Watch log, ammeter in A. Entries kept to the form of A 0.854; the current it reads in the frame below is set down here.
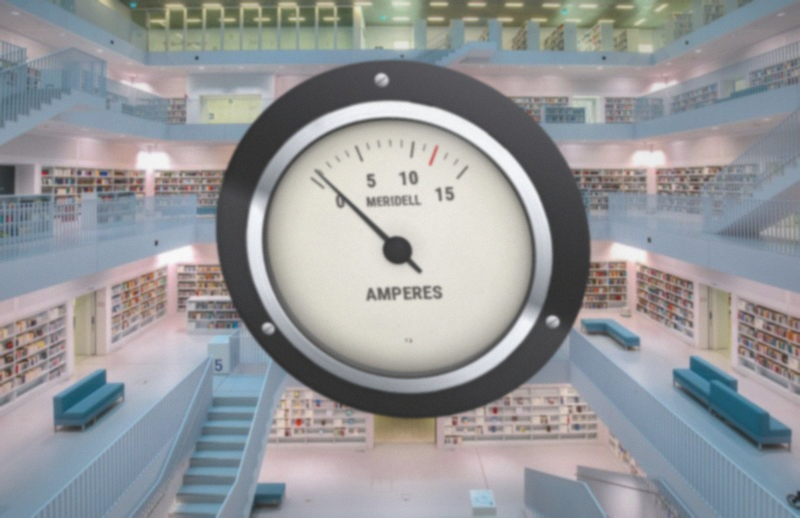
A 1
